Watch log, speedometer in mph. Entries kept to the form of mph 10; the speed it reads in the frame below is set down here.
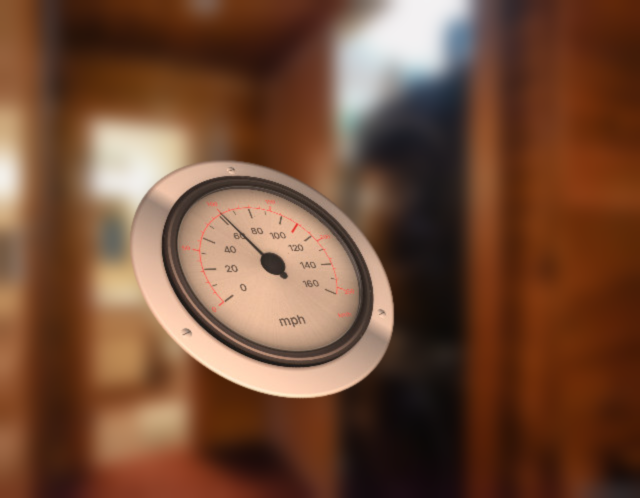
mph 60
